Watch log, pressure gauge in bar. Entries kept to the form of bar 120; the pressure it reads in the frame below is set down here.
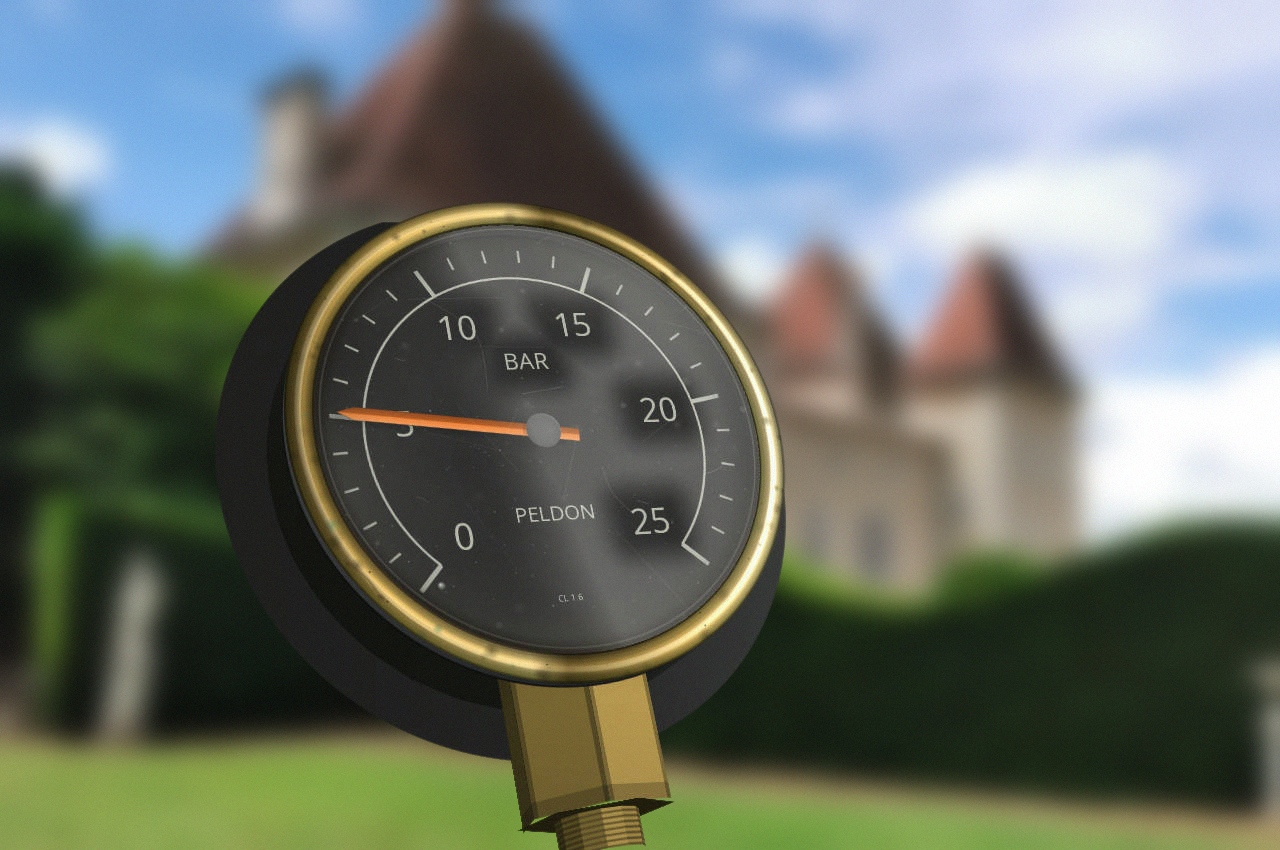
bar 5
